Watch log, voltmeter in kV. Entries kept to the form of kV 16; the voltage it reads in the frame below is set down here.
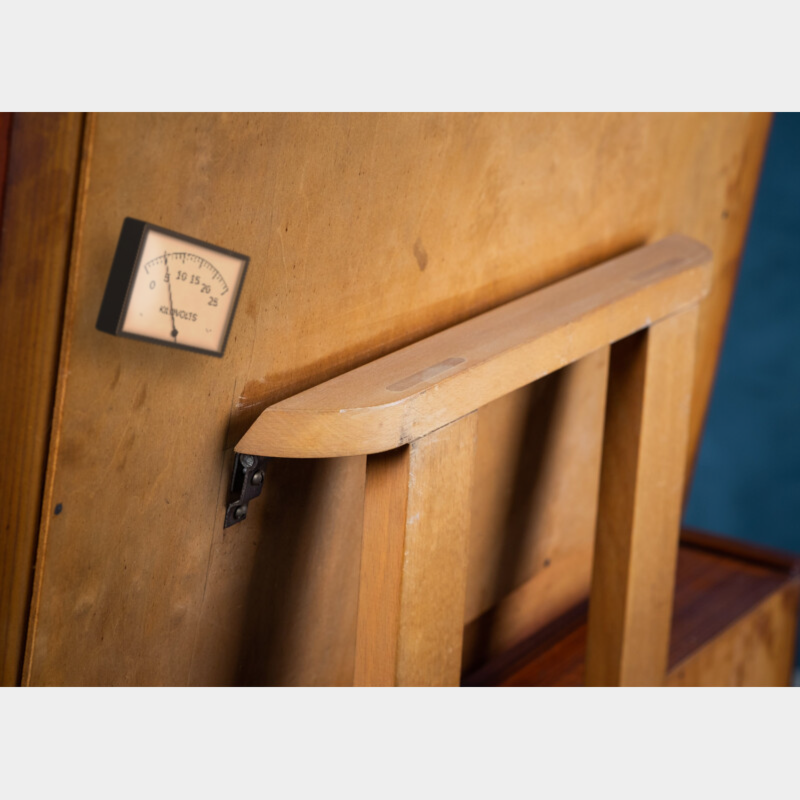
kV 5
